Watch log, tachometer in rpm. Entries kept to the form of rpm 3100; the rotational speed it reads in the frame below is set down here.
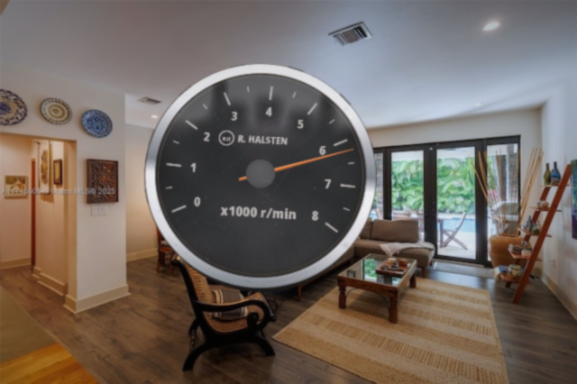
rpm 6250
